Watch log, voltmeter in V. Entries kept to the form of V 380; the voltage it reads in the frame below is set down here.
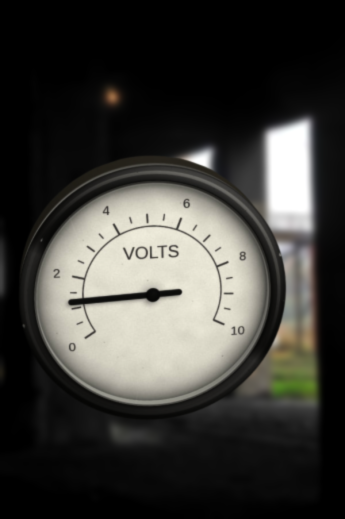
V 1.25
